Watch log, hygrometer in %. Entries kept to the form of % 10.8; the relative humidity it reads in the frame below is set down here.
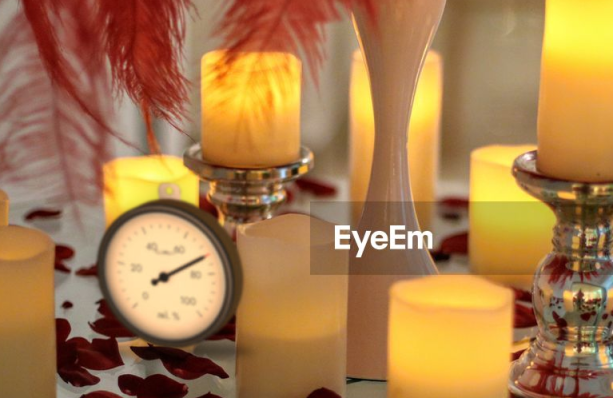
% 72
